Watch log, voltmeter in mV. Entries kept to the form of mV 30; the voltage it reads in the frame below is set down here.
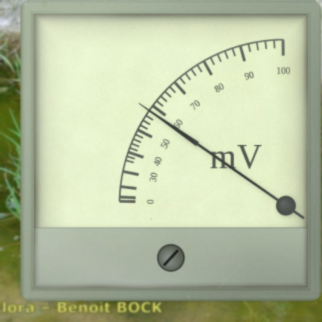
mV 58
